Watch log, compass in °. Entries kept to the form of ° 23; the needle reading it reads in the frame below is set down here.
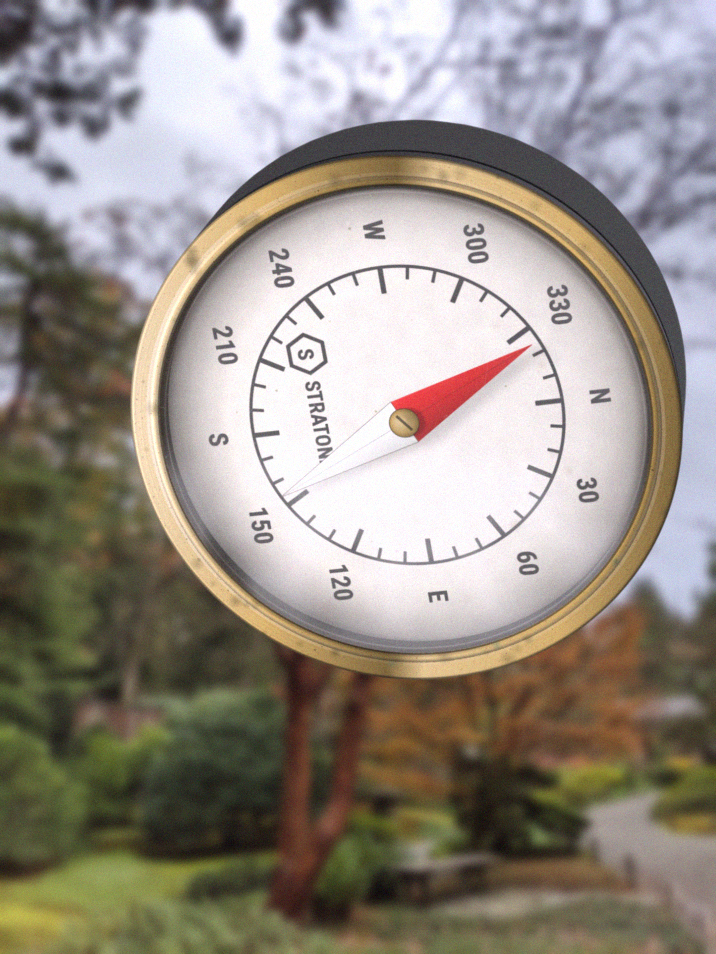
° 335
